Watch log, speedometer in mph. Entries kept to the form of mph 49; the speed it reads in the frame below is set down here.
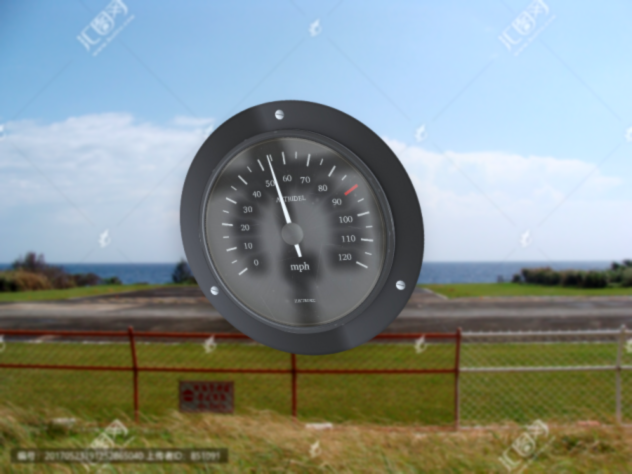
mph 55
